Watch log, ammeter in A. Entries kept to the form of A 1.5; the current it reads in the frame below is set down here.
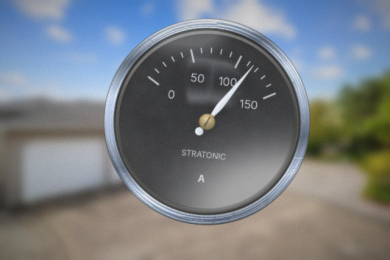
A 115
